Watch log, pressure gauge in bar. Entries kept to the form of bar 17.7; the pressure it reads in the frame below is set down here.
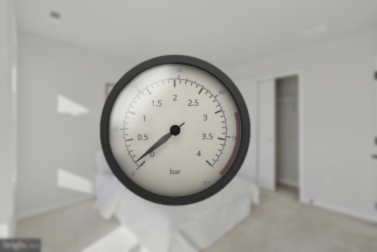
bar 0.1
